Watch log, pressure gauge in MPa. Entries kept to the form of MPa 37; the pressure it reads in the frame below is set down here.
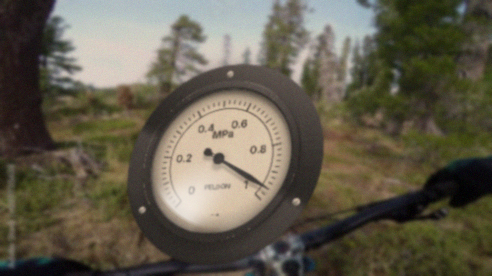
MPa 0.96
